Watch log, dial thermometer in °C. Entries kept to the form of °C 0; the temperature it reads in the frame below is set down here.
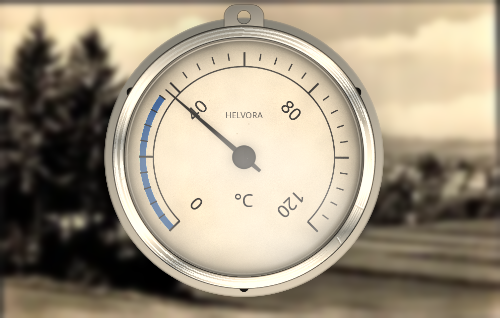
°C 38
